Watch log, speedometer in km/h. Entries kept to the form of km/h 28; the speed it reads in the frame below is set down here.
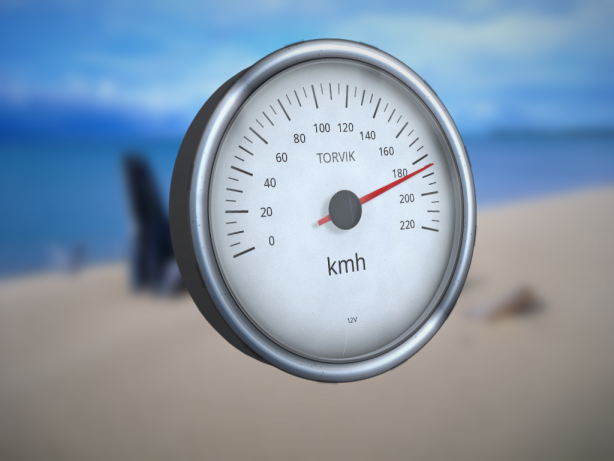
km/h 185
